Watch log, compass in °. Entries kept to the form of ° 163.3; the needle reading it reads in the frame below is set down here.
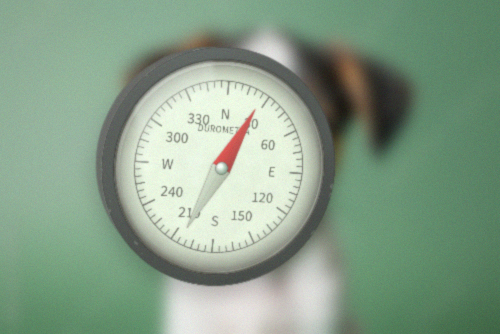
° 25
